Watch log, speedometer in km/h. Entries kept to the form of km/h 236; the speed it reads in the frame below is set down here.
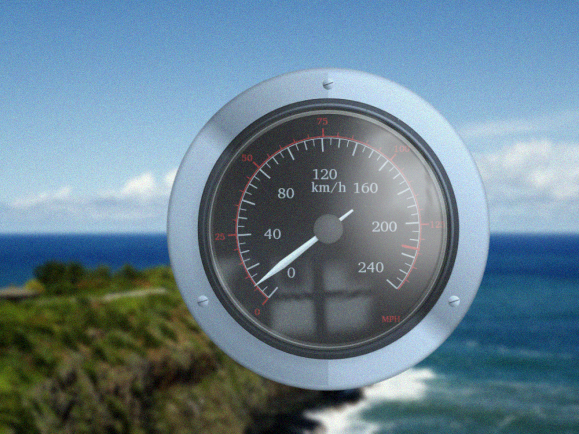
km/h 10
